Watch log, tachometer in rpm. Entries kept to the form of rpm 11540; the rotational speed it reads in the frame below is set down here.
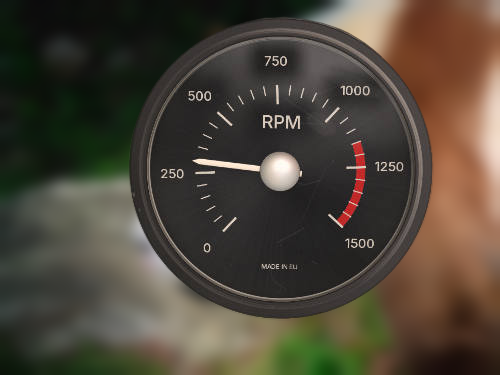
rpm 300
